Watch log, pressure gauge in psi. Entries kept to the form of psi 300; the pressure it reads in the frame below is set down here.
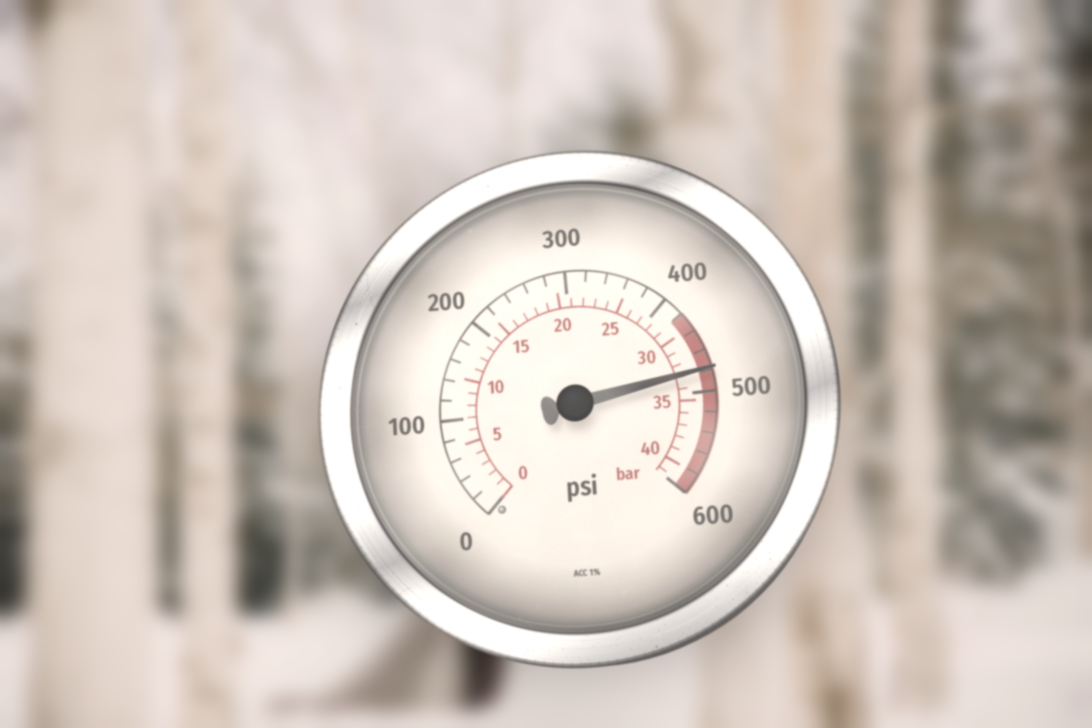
psi 480
